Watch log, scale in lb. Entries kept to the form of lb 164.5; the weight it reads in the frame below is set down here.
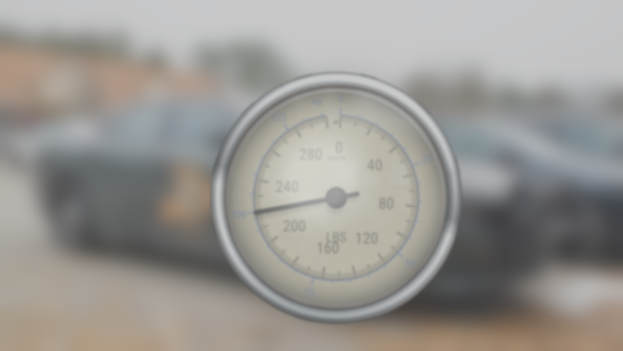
lb 220
